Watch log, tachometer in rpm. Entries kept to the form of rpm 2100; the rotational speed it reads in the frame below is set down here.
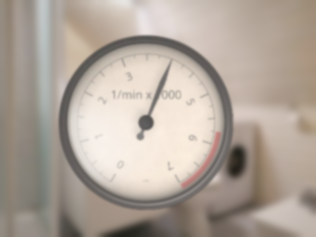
rpm 4000
